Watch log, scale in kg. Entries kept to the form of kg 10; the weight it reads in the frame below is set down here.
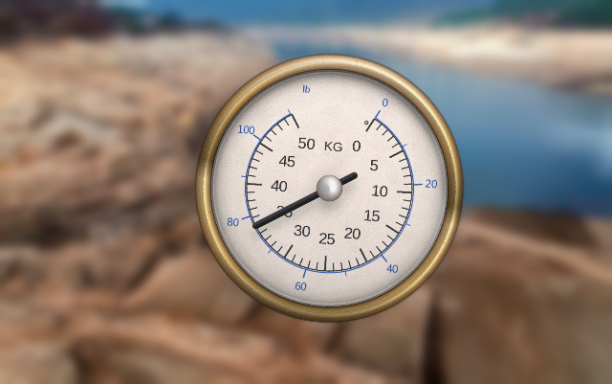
kg 35
